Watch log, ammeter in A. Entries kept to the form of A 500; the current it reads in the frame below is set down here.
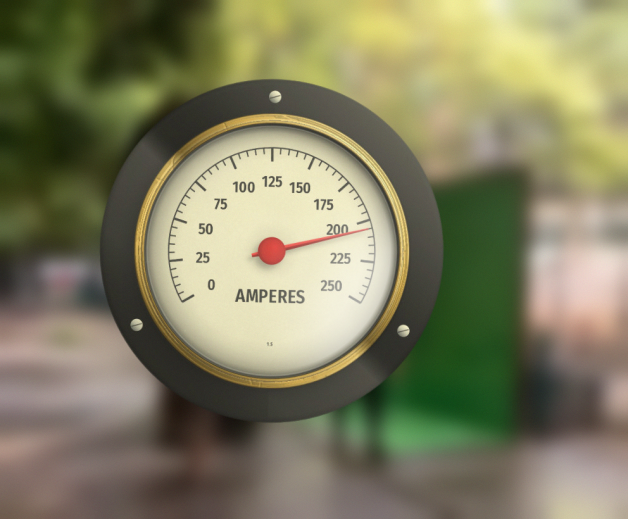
A 205
